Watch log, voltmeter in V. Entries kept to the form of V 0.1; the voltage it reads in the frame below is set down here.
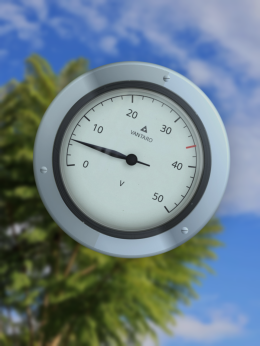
V 5
